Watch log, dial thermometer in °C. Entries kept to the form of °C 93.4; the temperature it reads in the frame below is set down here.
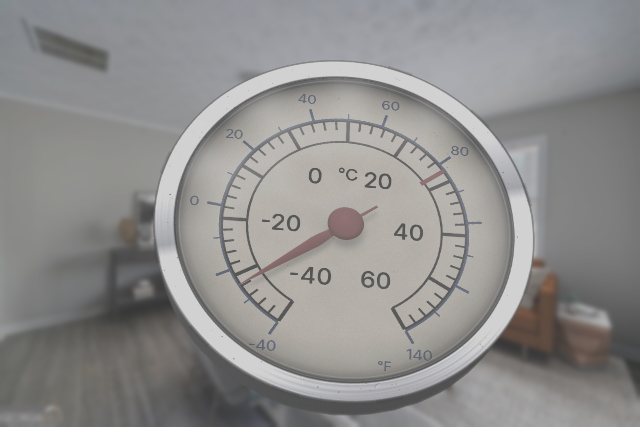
°C -32
